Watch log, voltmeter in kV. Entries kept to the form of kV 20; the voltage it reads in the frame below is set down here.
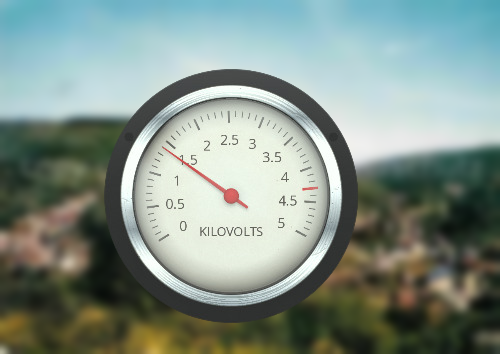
kV 1.4
